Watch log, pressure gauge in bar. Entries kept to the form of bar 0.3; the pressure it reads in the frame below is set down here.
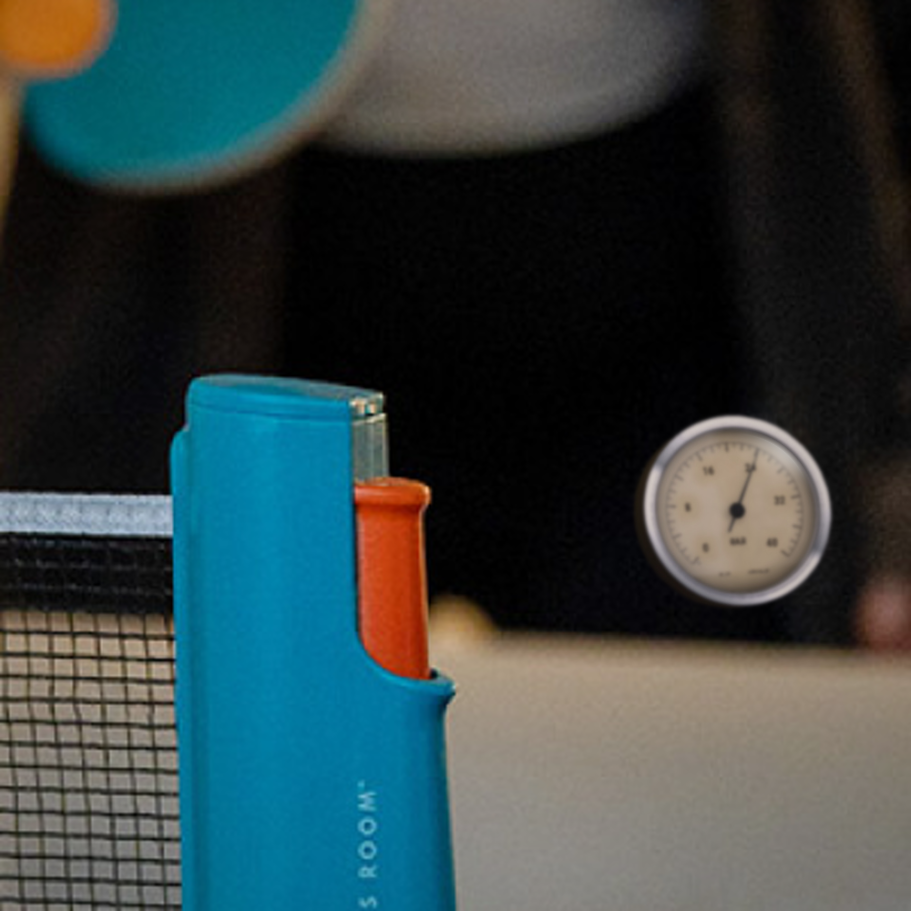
bar 24
